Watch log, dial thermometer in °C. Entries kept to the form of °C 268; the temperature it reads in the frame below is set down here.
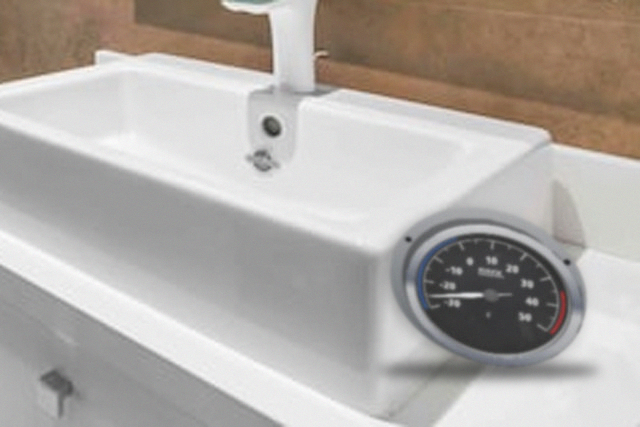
°C -25
